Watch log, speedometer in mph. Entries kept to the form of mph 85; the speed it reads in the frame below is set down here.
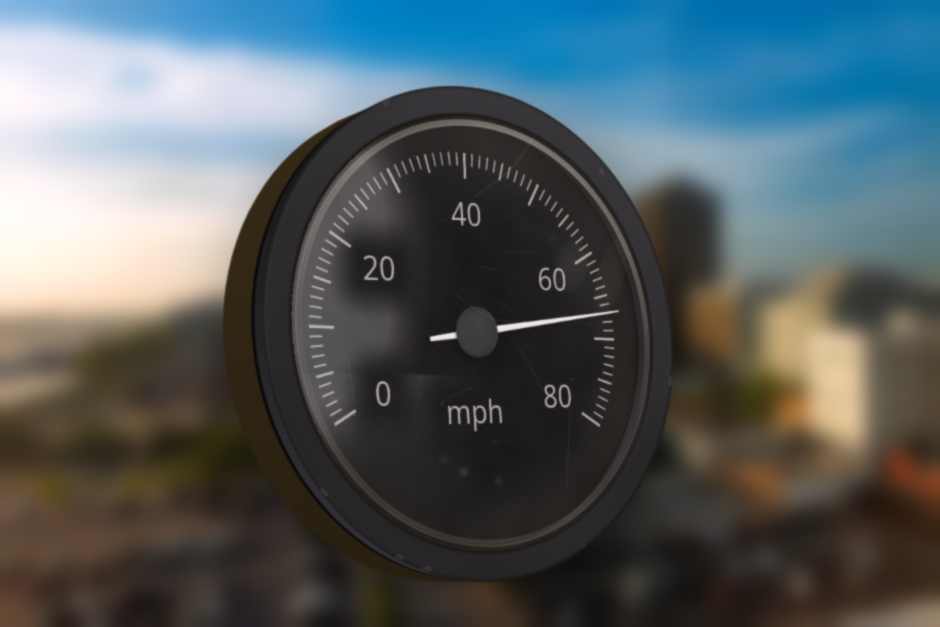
mph 67
